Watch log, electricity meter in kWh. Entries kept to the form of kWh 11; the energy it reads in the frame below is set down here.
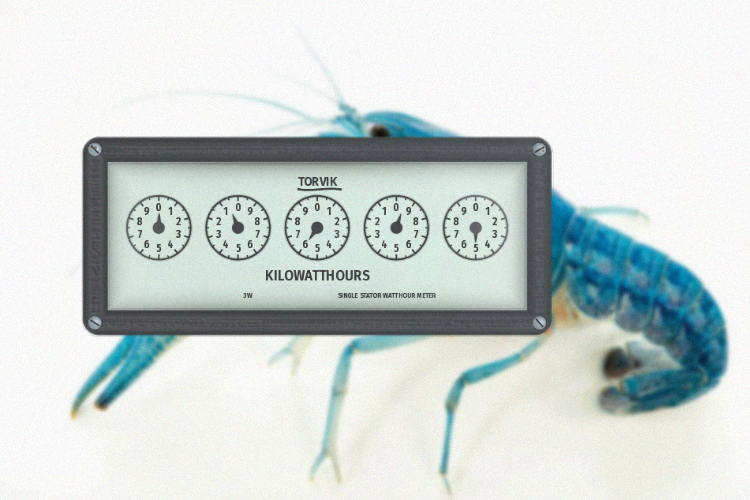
kWh 595
